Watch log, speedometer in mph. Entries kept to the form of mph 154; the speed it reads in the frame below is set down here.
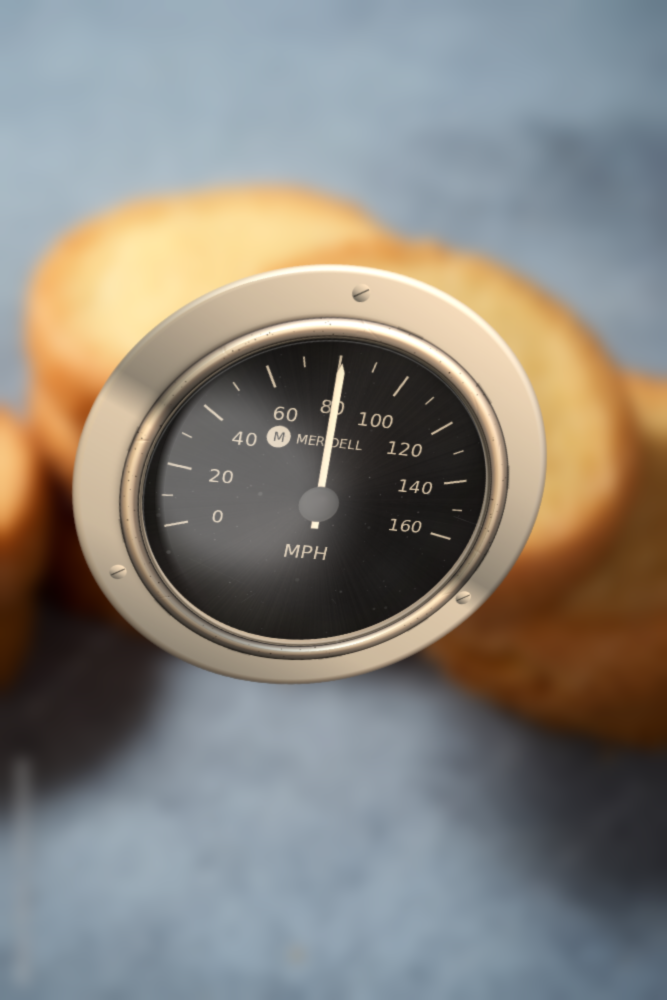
mph 80
